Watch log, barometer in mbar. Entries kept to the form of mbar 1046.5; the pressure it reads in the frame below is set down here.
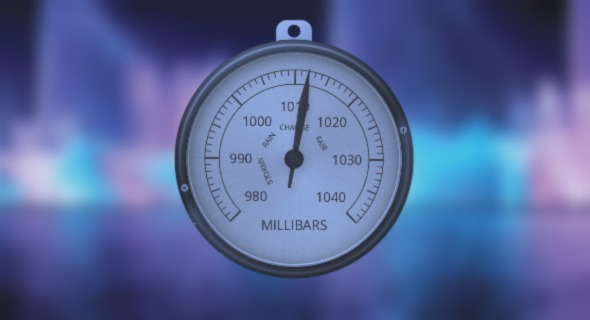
mbar 1012
